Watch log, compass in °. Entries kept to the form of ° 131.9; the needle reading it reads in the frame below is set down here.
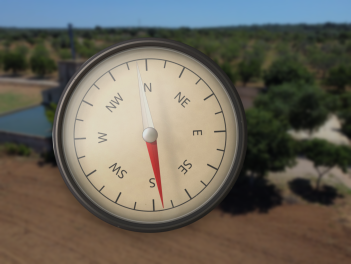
° 172.5
